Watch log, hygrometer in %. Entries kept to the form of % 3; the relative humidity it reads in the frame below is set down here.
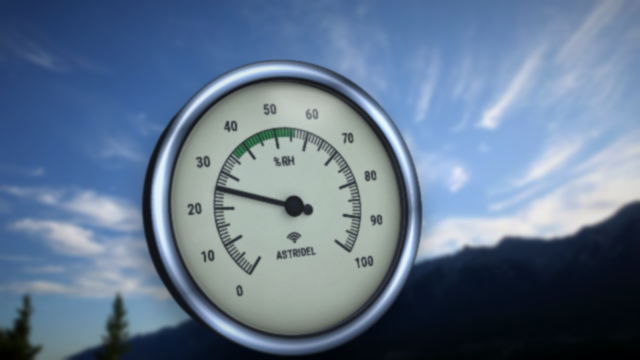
% 25
